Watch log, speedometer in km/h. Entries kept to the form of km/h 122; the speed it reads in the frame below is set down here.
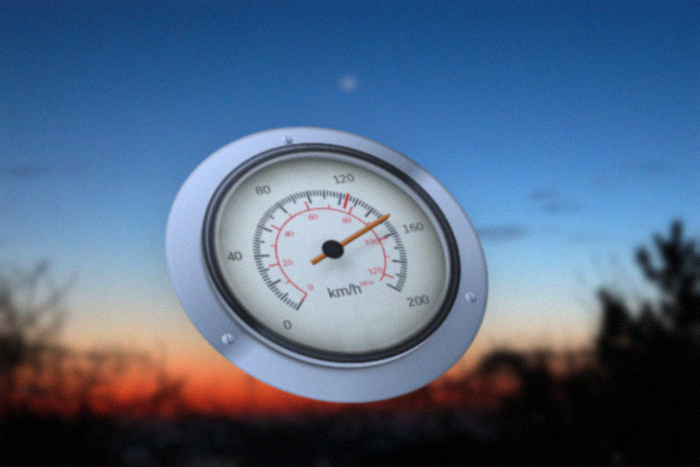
km/h 150
